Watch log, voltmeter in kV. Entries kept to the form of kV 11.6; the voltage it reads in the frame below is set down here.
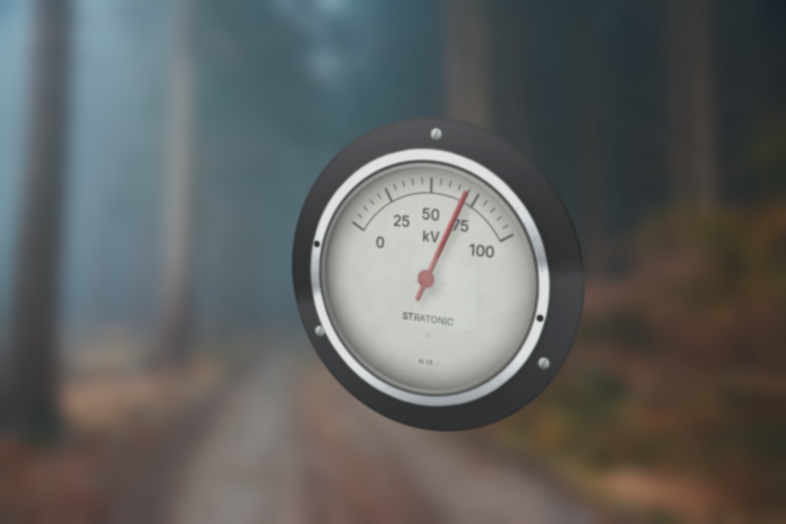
kV 70
